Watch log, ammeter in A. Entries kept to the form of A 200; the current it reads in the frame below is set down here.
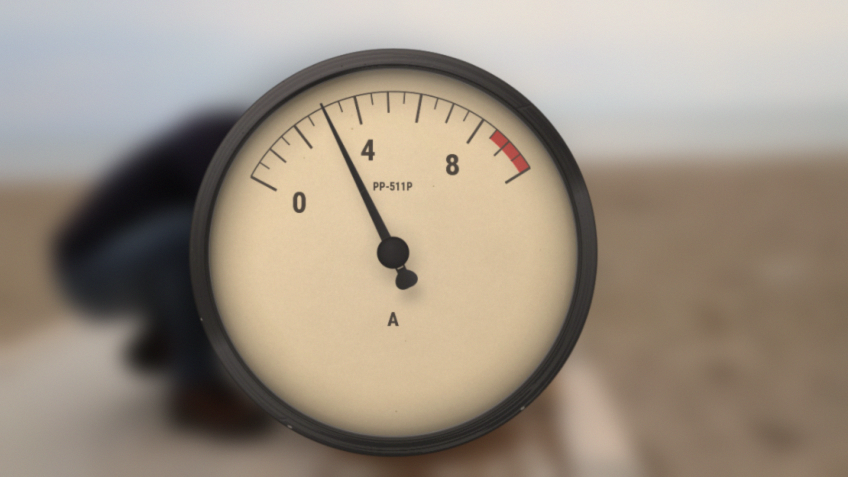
A 3
